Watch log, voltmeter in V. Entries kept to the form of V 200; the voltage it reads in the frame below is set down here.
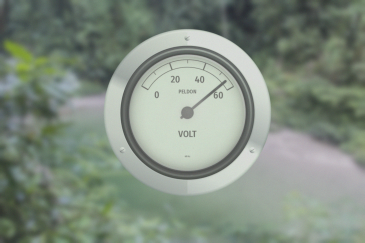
V 55
